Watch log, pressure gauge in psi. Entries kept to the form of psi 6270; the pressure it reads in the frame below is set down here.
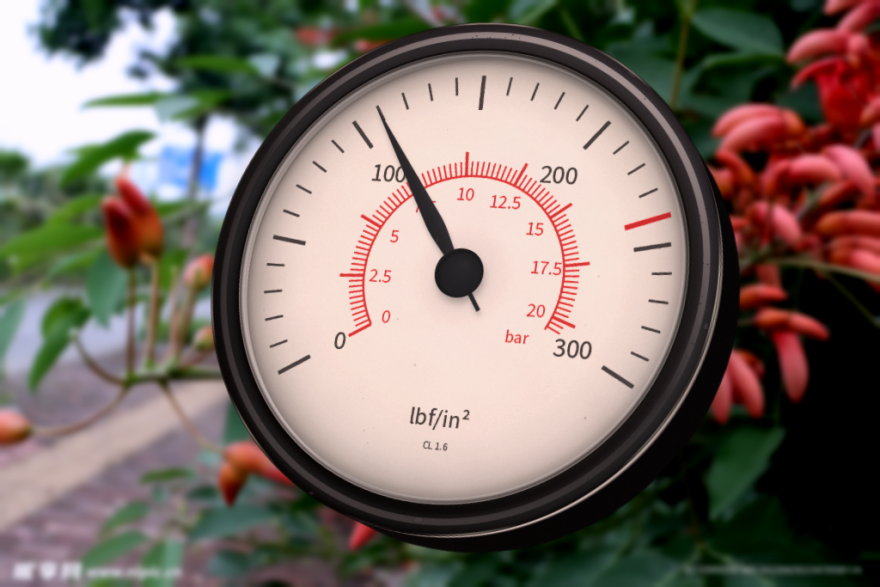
psi 110
